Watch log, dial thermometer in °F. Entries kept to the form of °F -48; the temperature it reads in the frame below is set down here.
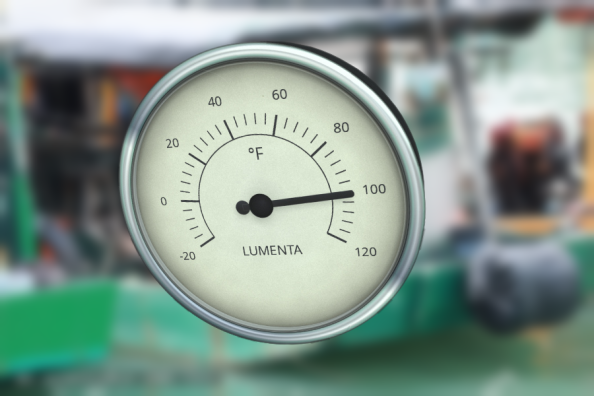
°F 100
